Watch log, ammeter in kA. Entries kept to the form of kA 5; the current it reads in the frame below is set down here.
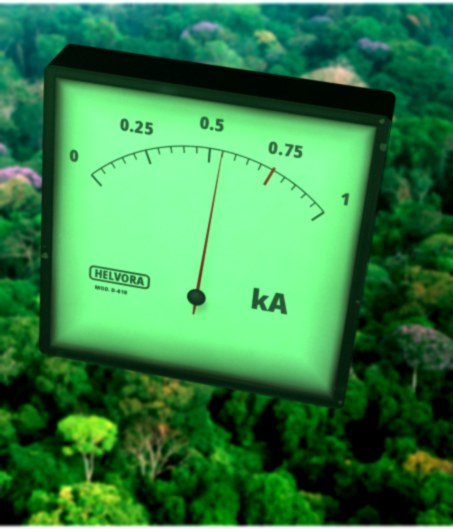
kA 0.55
